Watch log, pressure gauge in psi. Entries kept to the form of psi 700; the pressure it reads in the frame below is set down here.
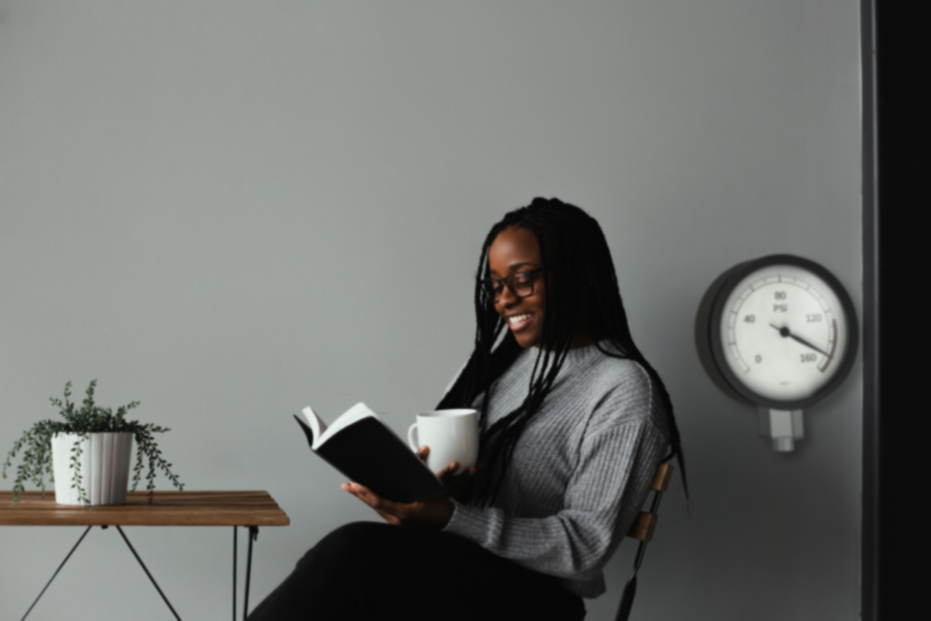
psi 150
